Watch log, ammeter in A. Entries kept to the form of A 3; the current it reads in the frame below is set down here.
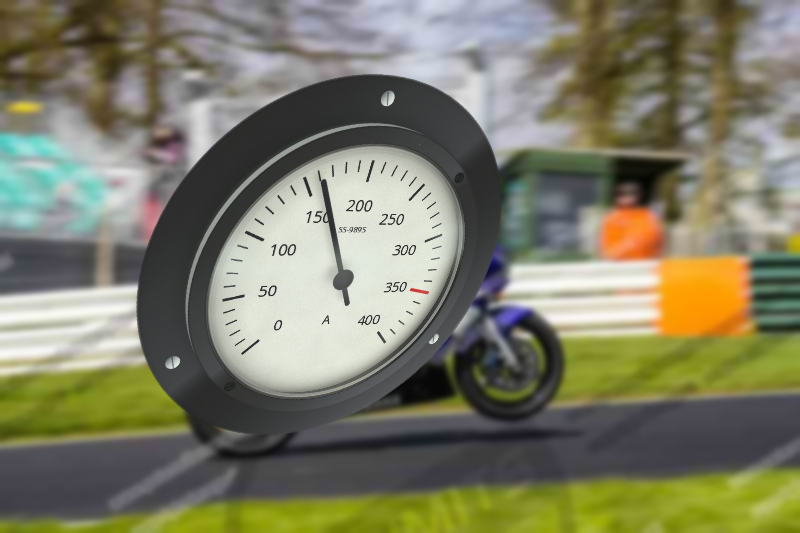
A 160
